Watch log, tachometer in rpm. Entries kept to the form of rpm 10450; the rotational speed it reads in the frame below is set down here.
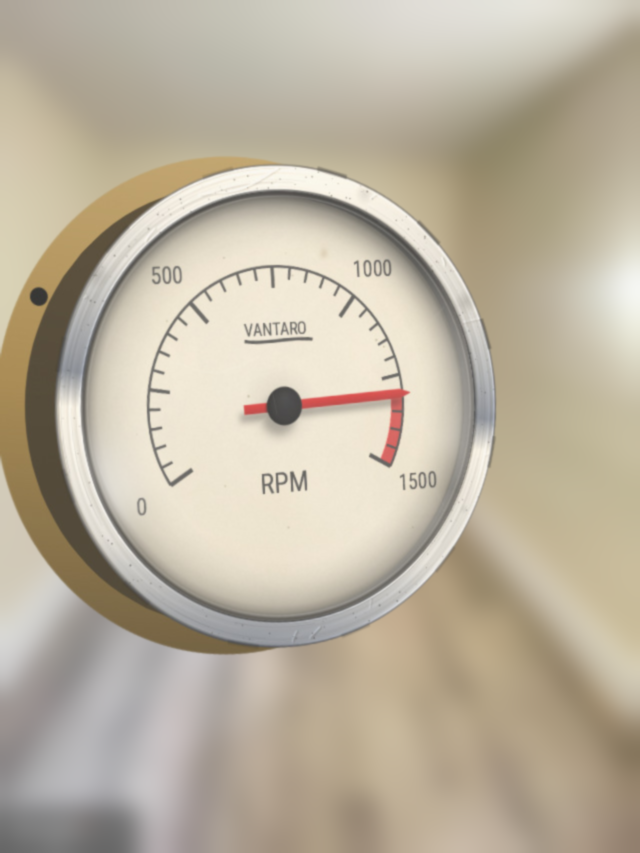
rpm 1300
